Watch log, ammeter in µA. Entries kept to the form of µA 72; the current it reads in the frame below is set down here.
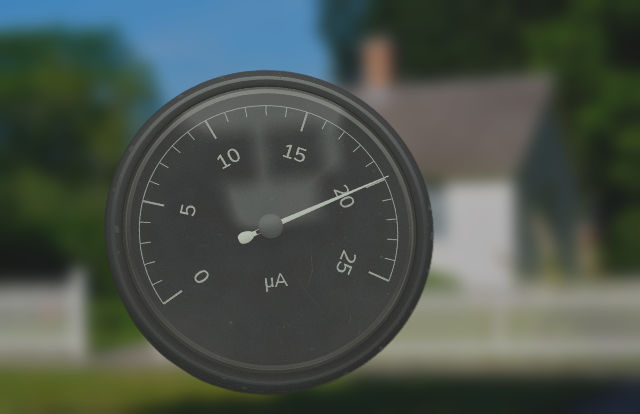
µA 20
